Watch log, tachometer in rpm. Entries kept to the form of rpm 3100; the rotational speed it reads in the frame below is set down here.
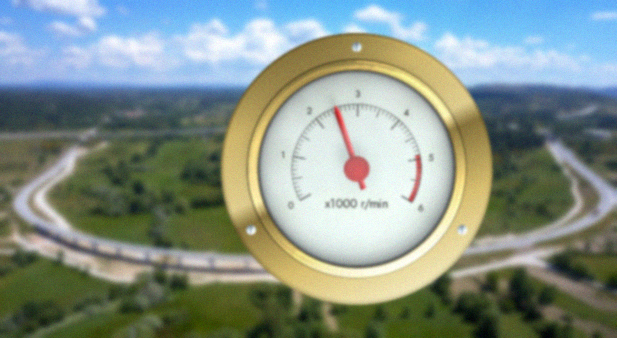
rpm 2500
